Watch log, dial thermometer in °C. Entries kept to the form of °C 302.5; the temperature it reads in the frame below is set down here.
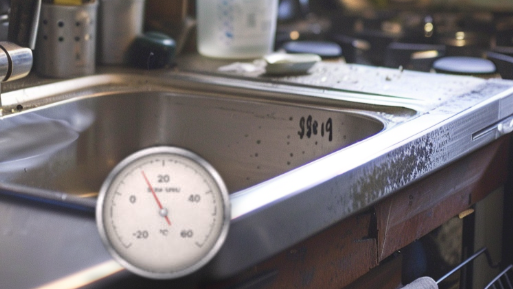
°C 12
